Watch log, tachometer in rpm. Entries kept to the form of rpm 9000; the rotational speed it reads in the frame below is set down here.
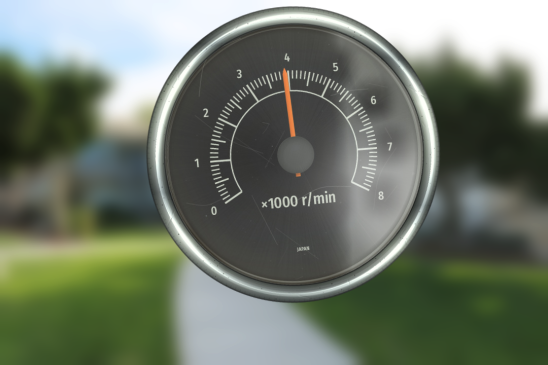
rpm 3900
